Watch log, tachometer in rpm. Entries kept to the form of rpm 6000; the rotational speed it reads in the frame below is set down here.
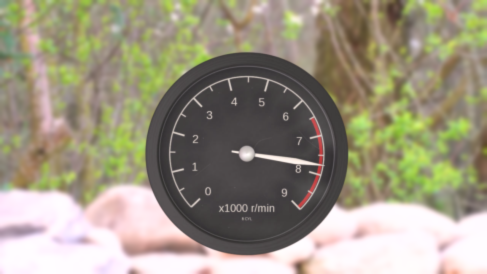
rpm 7750
